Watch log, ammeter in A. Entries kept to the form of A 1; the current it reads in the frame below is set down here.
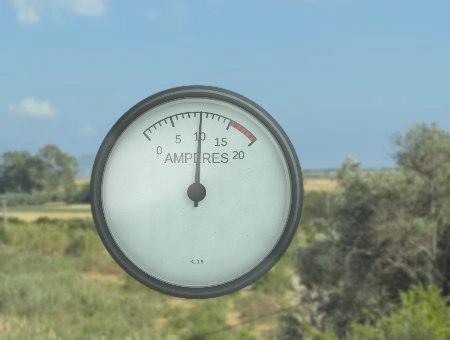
A 10
